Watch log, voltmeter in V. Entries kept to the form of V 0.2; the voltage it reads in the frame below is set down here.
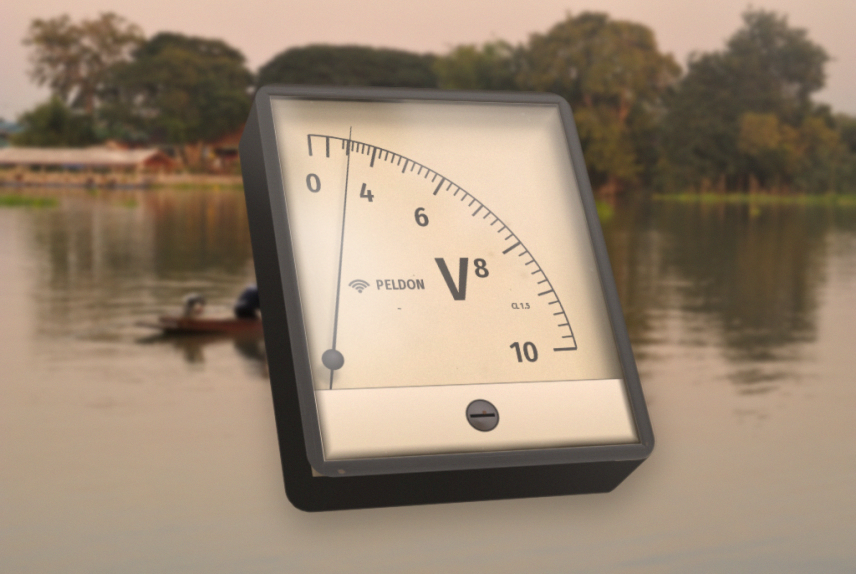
V 3
